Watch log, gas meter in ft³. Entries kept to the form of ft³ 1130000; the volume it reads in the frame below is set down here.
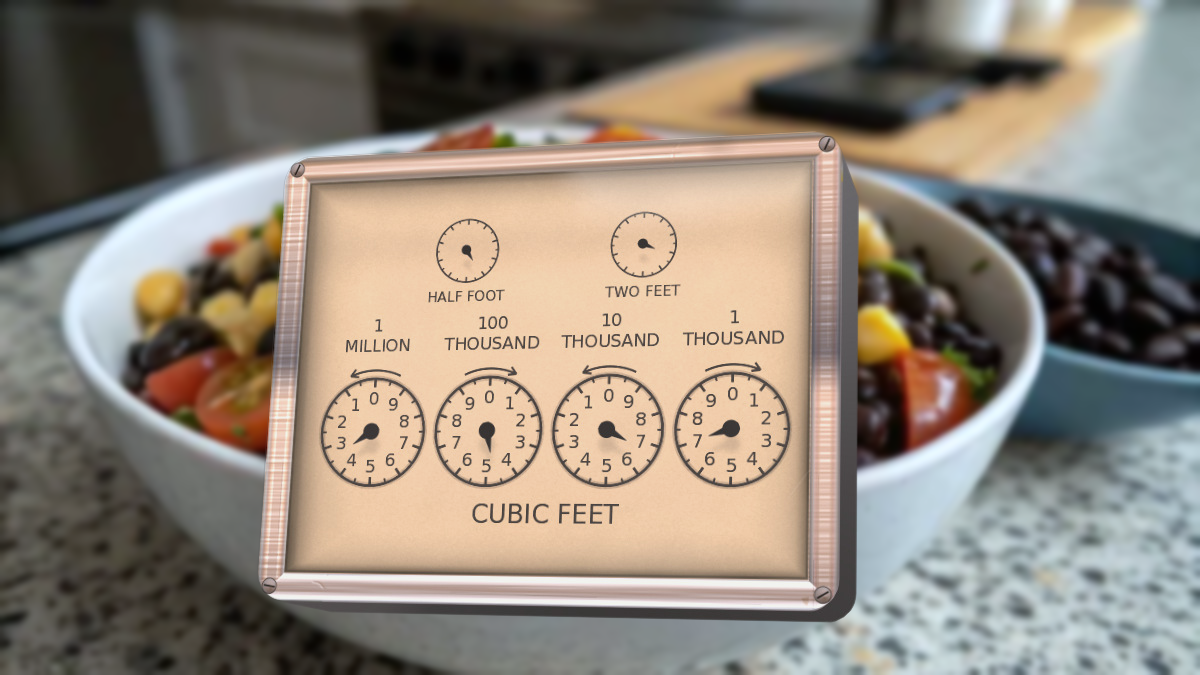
ft³ 346700
